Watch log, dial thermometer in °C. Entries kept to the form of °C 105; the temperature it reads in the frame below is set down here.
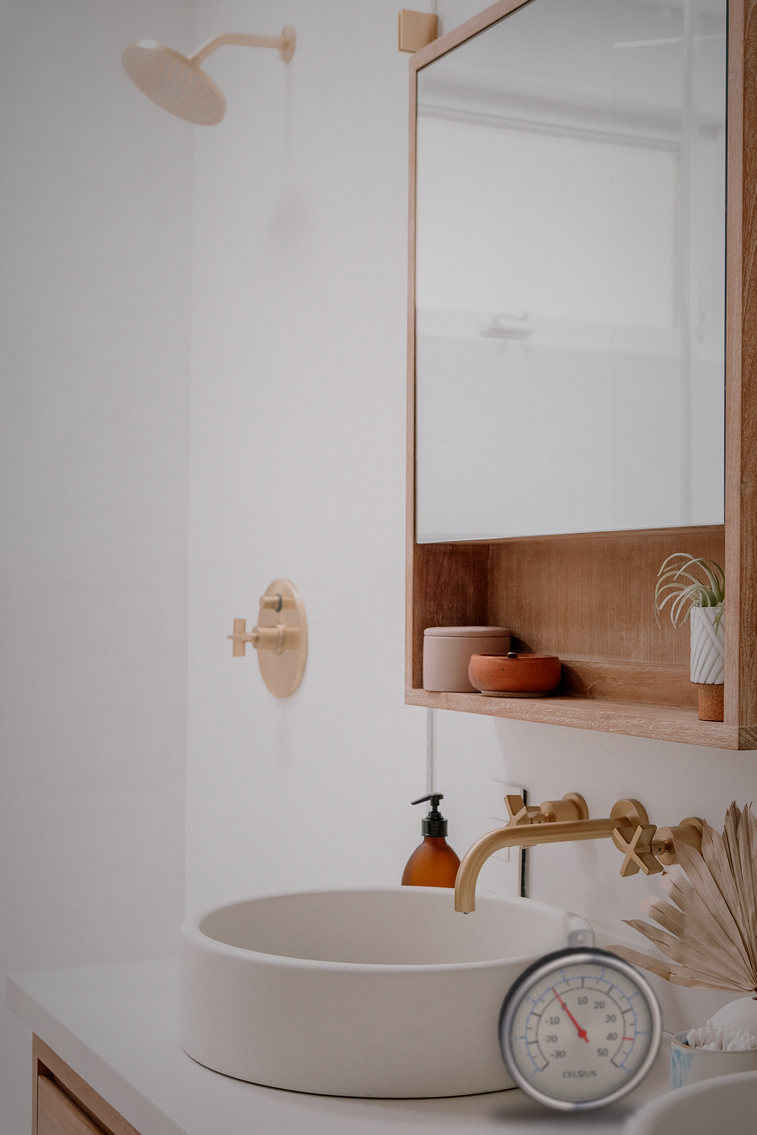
°C 0
